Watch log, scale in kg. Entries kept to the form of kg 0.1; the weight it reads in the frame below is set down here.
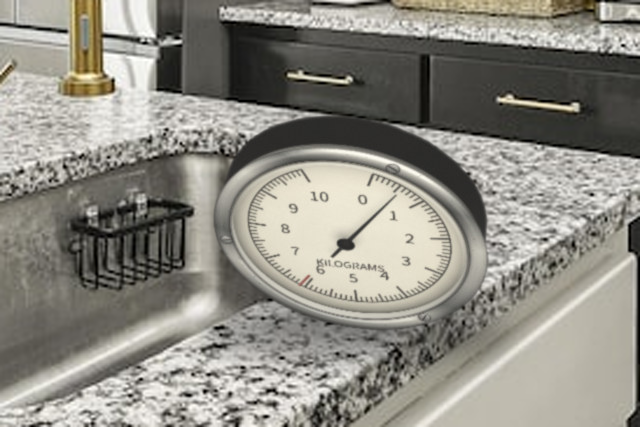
kg 0.5
